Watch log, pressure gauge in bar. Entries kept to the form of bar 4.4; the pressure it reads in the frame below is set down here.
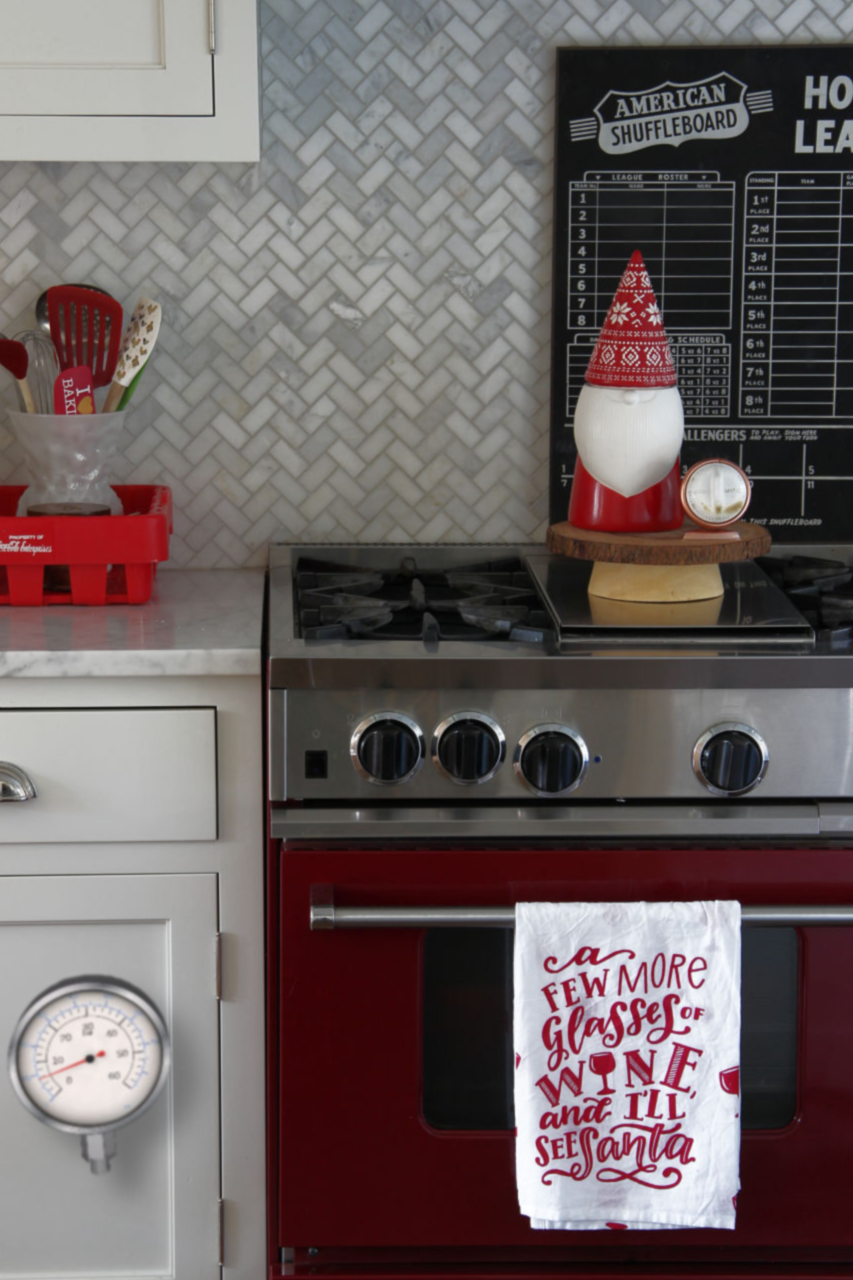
bar 6
